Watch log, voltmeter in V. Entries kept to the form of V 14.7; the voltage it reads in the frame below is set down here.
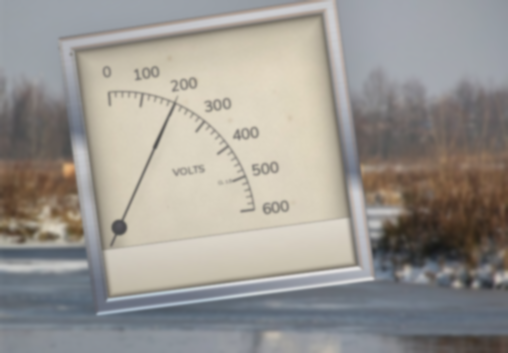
V 200
